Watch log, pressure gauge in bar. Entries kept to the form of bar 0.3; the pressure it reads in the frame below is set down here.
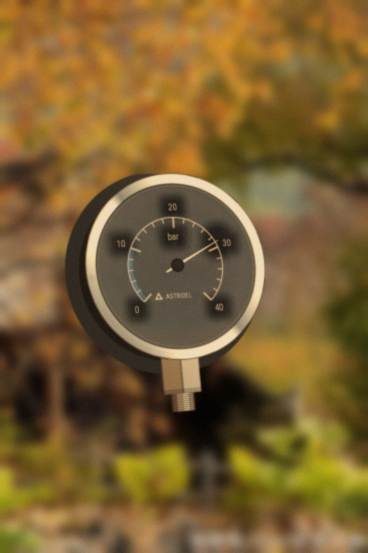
bar 29
